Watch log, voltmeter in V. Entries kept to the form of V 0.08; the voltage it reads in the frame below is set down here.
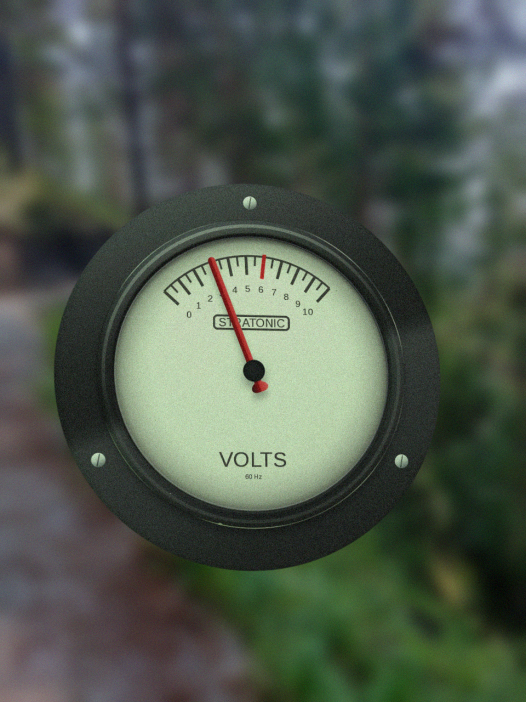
V 3
